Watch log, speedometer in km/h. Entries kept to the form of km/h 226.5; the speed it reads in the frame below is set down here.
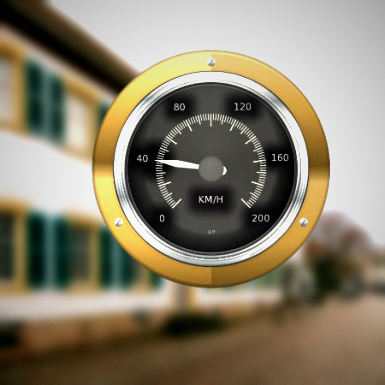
km/h 40
